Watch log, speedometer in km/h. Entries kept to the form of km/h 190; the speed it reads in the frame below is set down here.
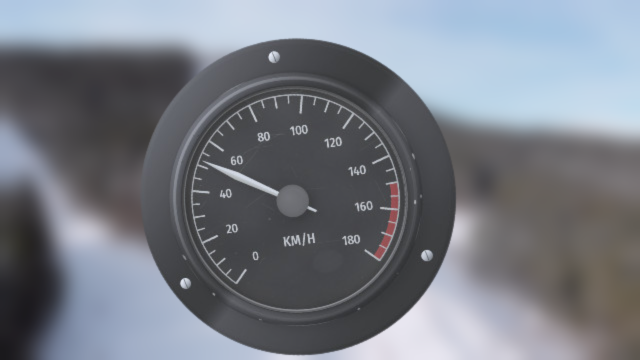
km/h 52.5
